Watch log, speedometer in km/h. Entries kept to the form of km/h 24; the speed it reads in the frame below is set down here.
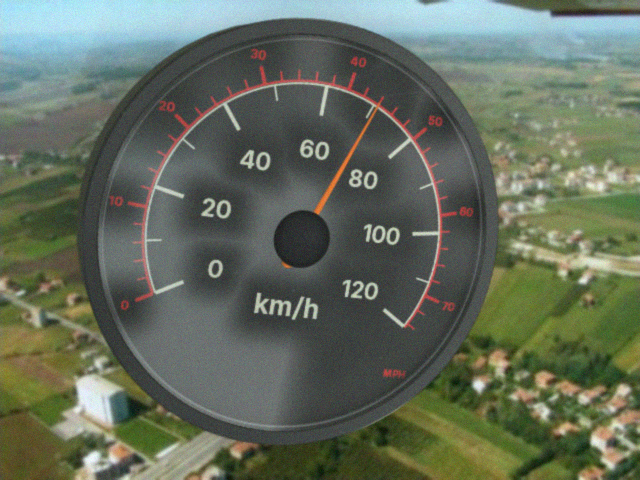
km/h 70
